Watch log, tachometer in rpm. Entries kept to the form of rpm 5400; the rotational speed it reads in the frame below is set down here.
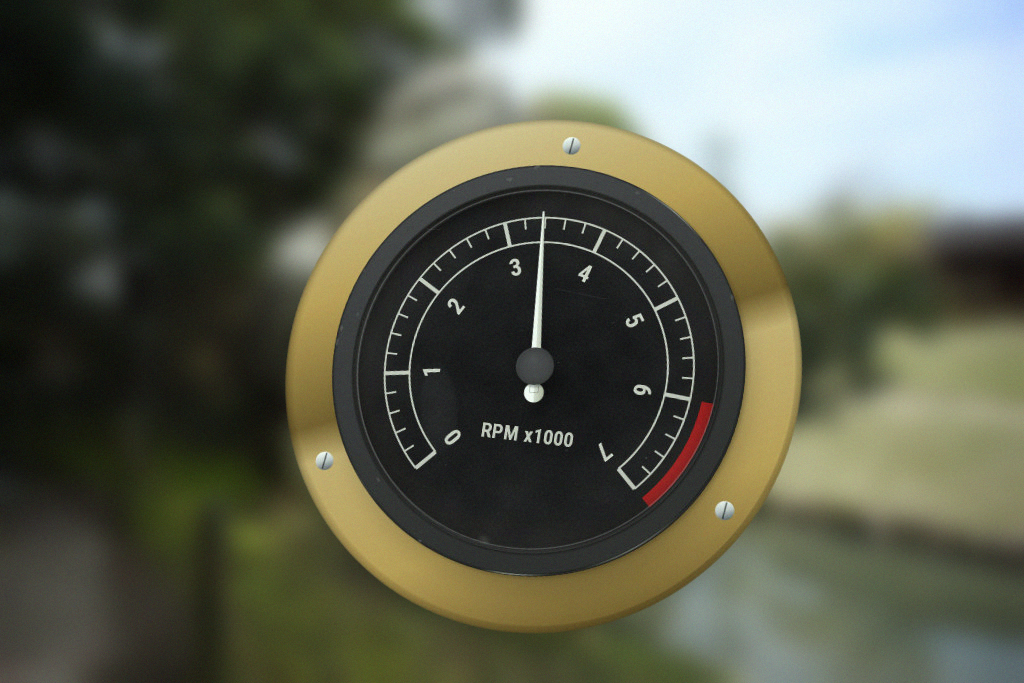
rpm 3400
